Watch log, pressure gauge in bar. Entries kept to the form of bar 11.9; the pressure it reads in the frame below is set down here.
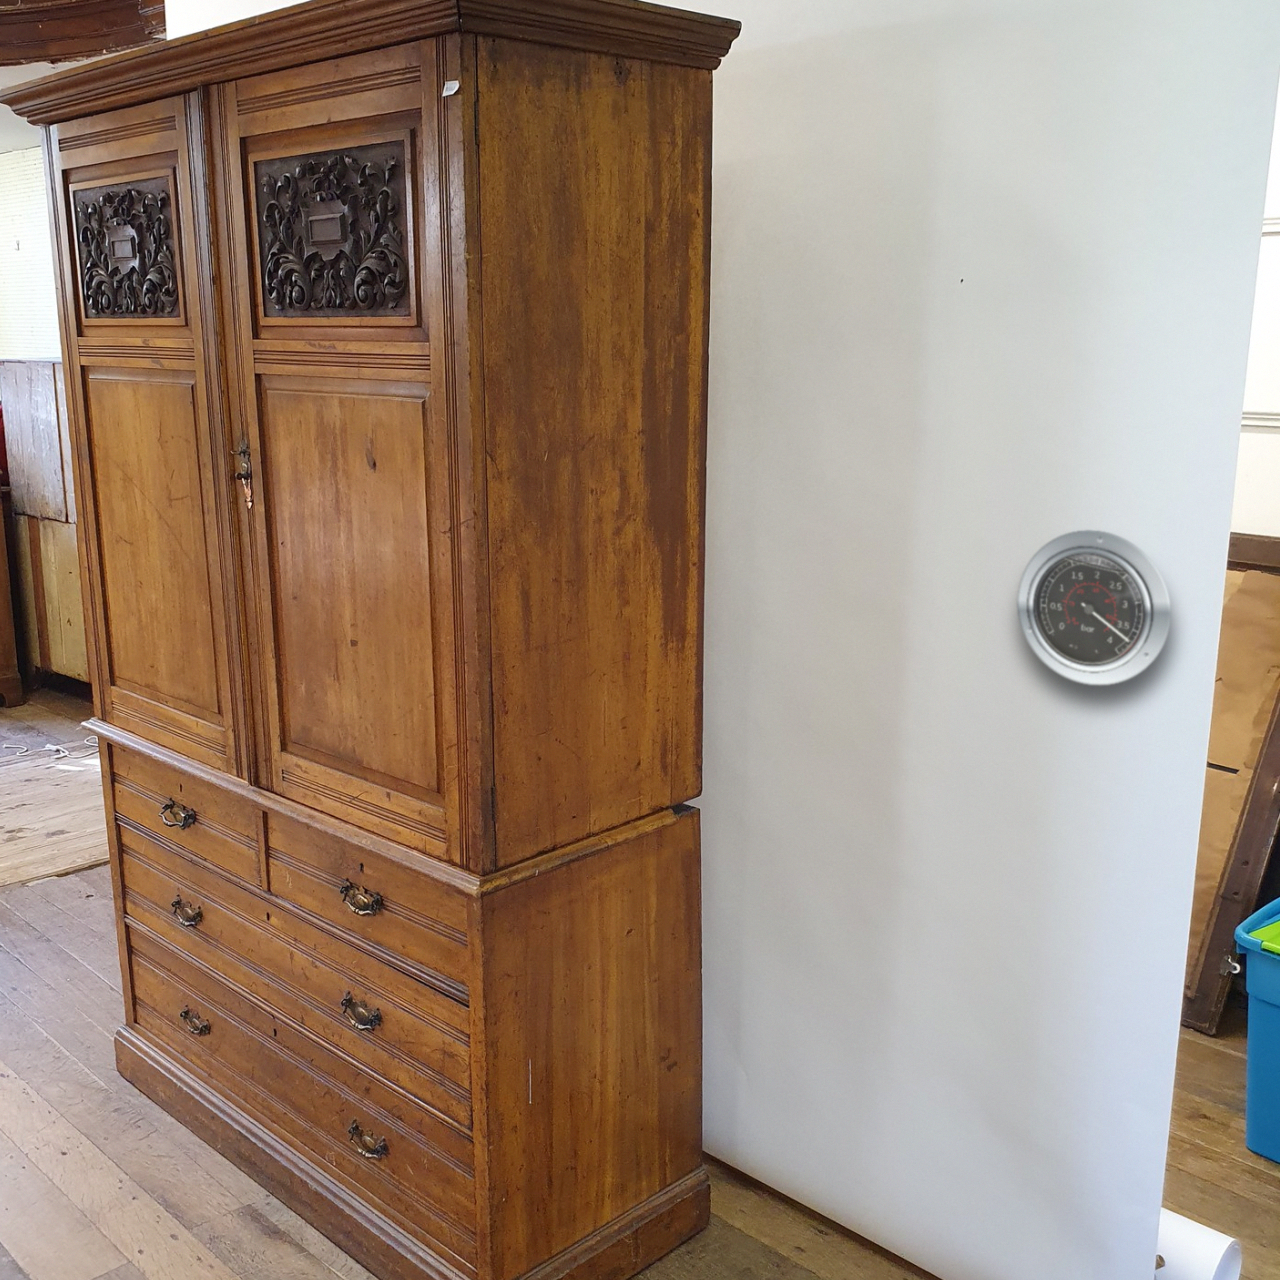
bar 3.7
